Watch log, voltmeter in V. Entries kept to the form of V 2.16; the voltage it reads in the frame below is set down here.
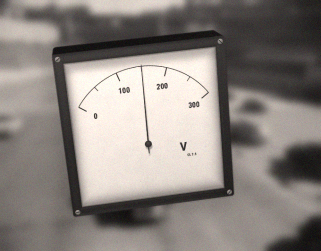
V 150
